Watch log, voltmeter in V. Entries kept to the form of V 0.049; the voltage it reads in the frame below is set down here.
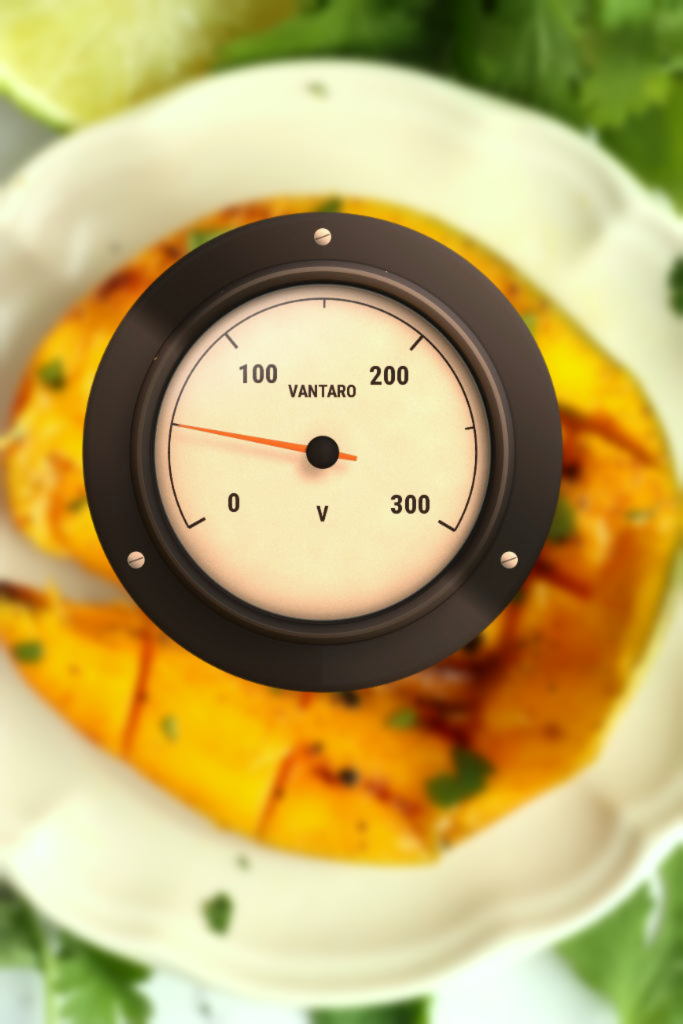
V 50
